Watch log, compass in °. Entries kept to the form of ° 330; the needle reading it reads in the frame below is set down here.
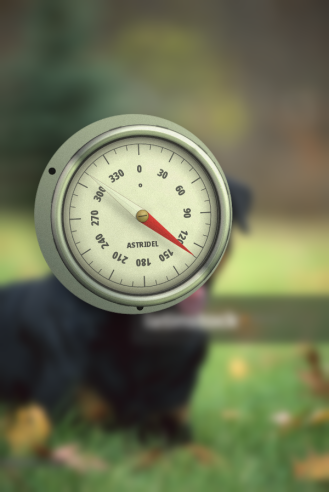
° 130
